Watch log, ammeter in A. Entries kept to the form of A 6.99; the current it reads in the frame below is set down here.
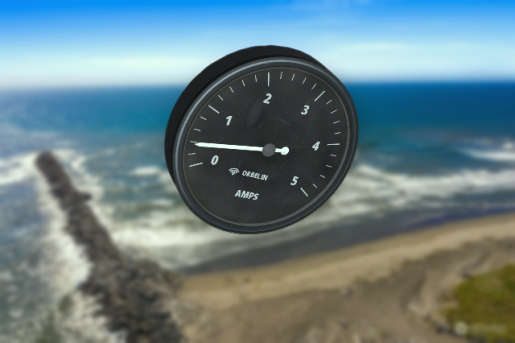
A 0.4
